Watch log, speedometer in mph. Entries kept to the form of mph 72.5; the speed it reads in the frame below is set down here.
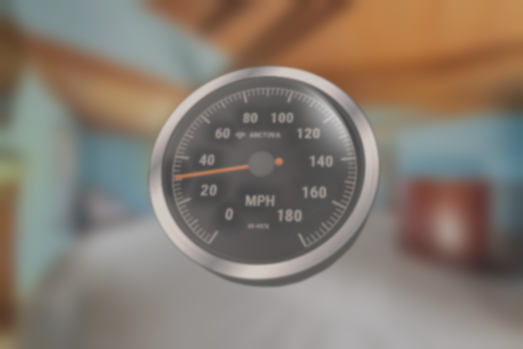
mph 30
